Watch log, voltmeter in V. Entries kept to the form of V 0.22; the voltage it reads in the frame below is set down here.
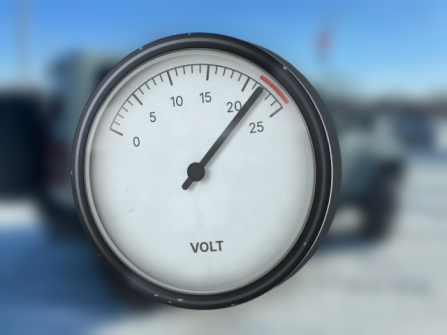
V 22
